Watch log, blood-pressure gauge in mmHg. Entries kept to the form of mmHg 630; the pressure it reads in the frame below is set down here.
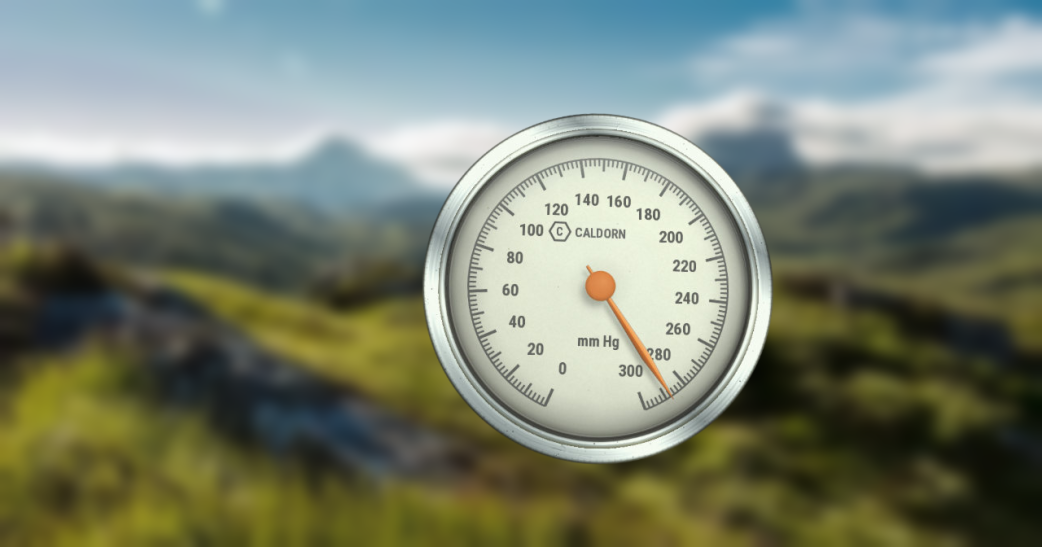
mmHg 288
